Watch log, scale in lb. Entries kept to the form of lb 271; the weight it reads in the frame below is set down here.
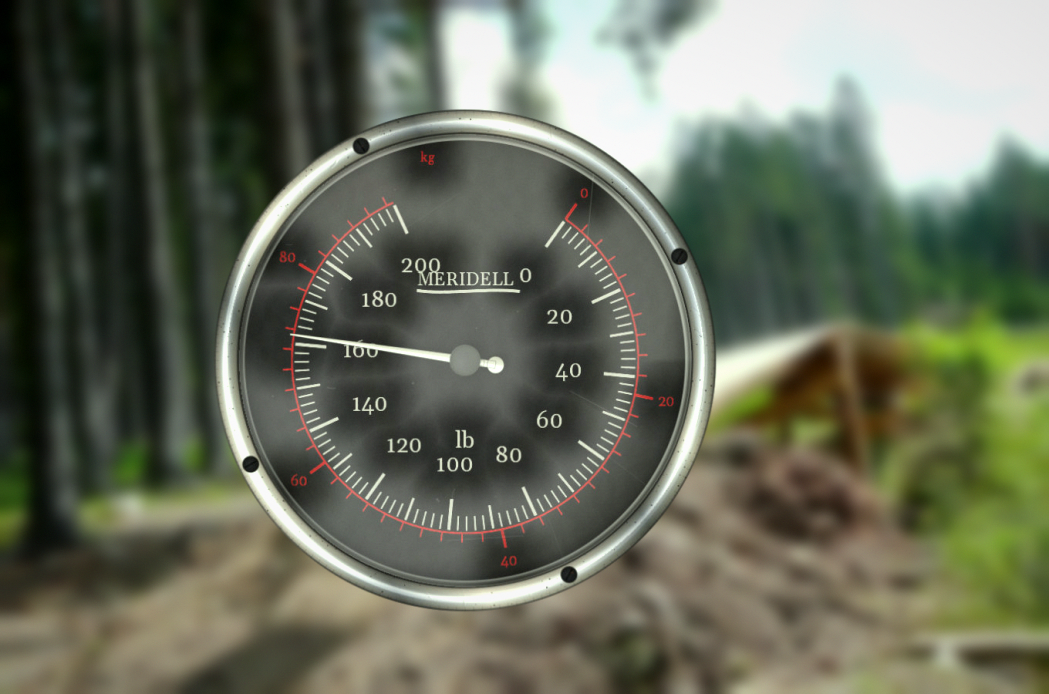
lb 162
